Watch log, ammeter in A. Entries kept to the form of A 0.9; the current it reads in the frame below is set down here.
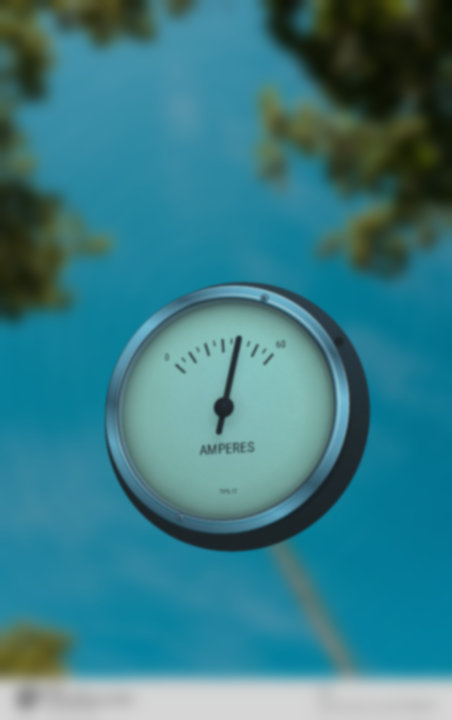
A 40
